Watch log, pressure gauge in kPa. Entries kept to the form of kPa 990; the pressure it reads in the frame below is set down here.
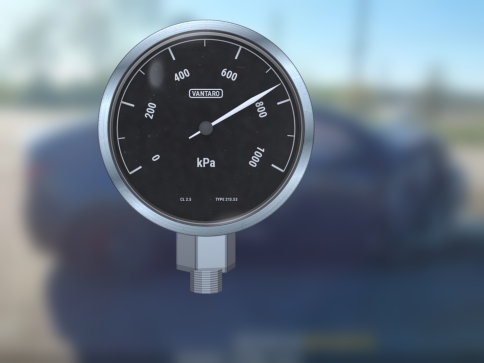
kPa 750
